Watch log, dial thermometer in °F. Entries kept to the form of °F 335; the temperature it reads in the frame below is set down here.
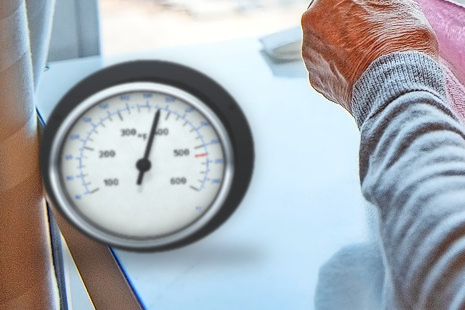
°F 380
